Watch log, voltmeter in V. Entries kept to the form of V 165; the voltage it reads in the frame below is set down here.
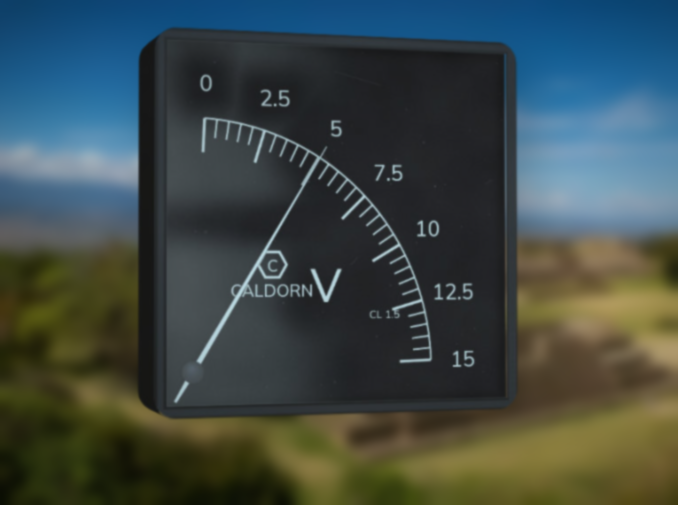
V 5
